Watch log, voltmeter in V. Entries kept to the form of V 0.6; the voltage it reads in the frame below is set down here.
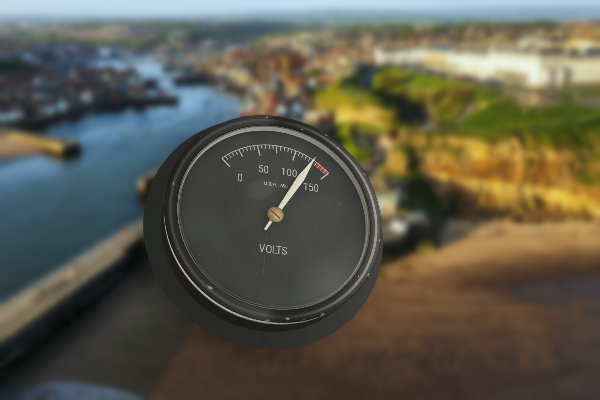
V 125
